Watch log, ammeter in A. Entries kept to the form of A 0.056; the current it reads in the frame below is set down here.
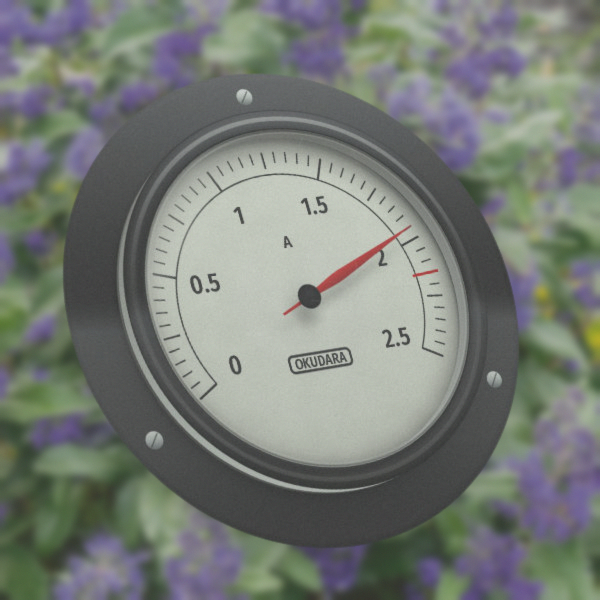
A 1.95
